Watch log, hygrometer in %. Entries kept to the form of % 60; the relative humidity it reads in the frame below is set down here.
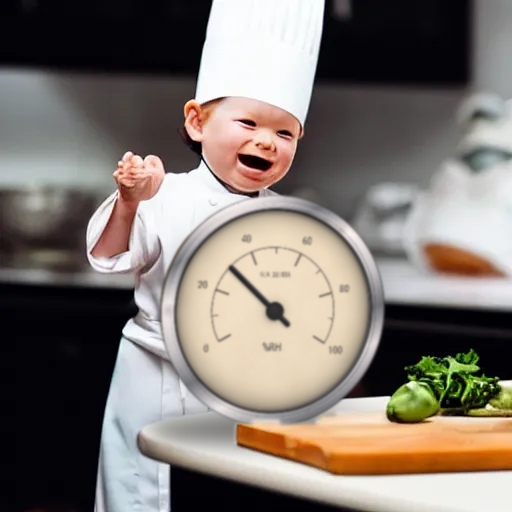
% 30
